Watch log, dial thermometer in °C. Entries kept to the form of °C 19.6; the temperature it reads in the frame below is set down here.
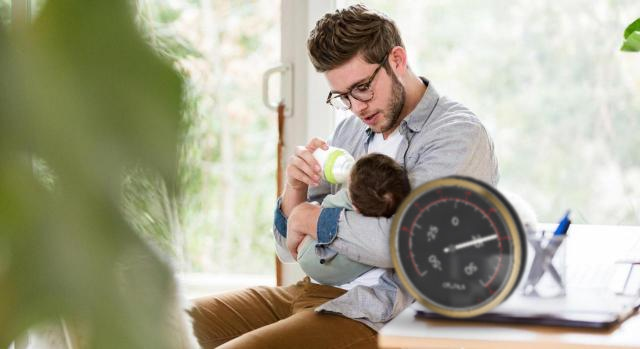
°C 25
